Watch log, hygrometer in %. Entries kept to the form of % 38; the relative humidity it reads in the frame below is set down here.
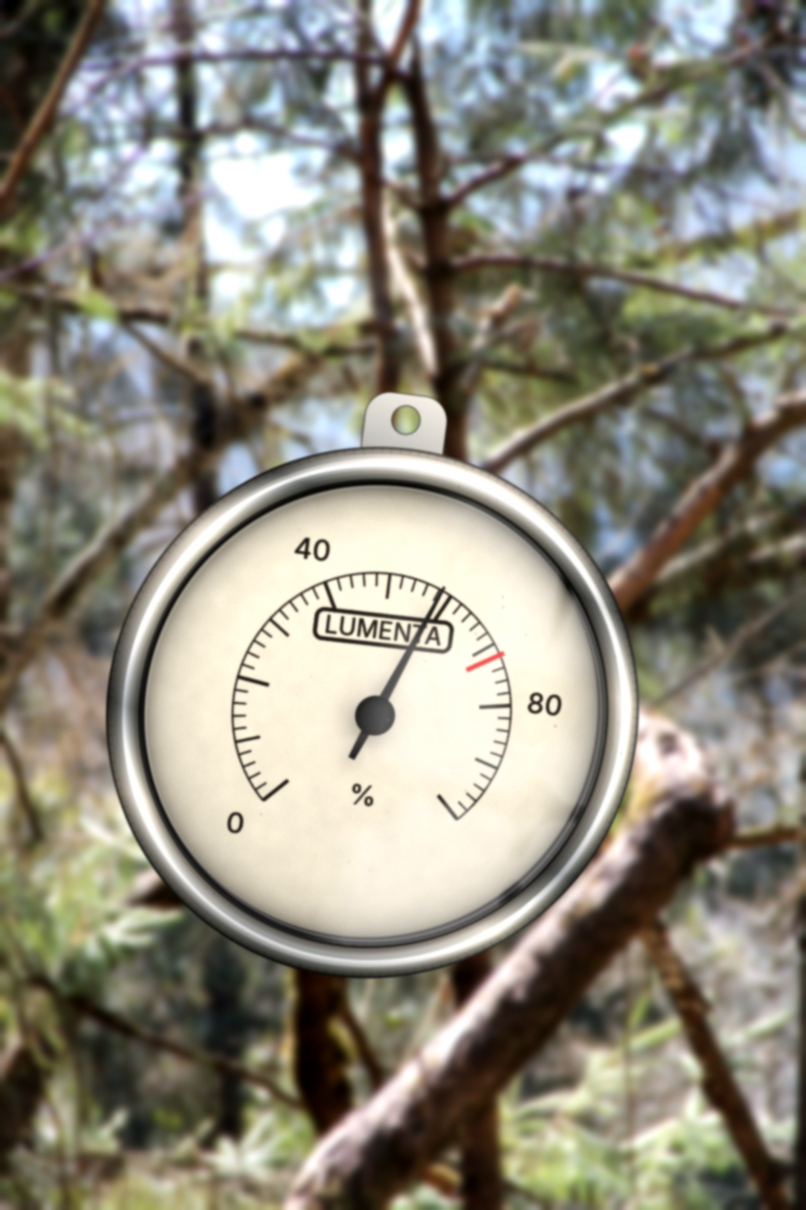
% 58
